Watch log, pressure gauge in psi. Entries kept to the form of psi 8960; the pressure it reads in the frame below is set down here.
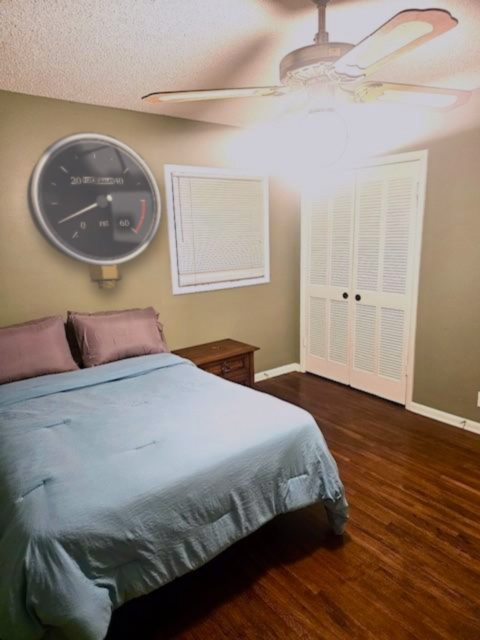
psi 5
